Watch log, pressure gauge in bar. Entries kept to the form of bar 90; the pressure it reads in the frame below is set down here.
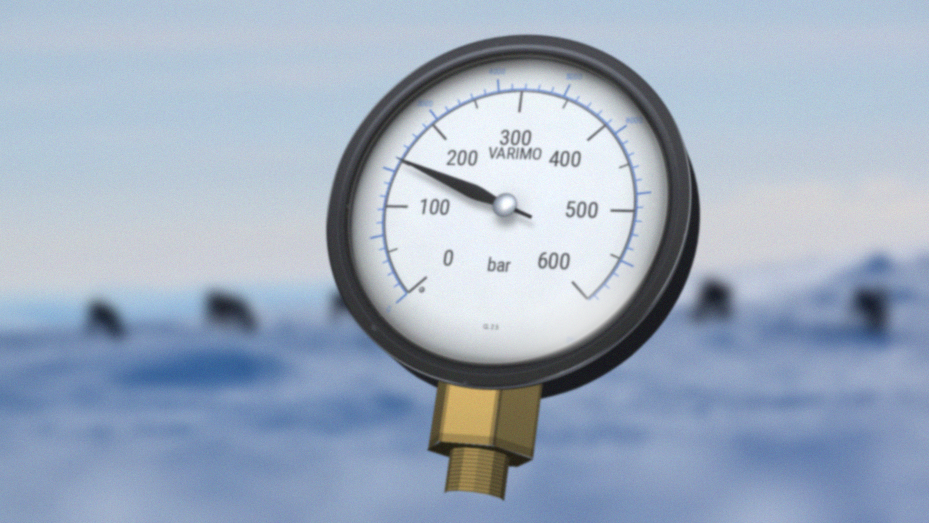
bar 150
